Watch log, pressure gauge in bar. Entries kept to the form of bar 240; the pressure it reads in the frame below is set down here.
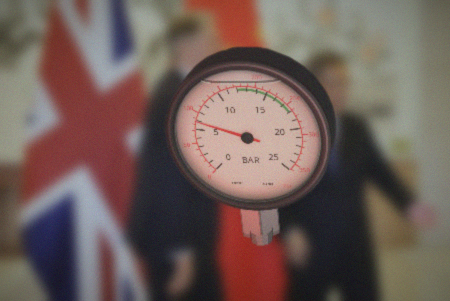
bar 6
